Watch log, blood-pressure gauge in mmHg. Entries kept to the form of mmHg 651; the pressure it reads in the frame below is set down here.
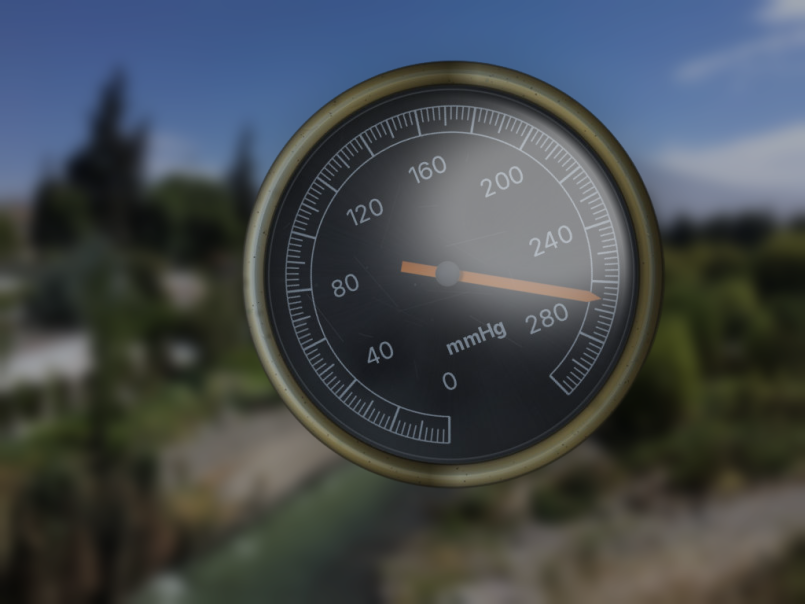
mmHg 266
